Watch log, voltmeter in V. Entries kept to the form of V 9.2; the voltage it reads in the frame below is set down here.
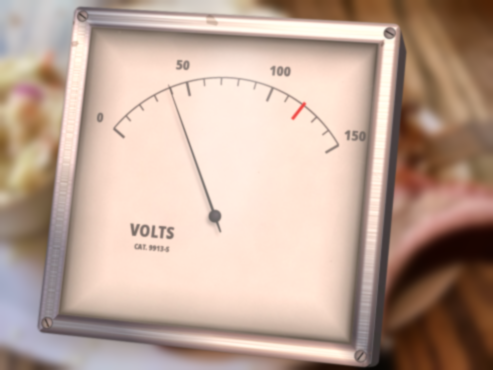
V 40
